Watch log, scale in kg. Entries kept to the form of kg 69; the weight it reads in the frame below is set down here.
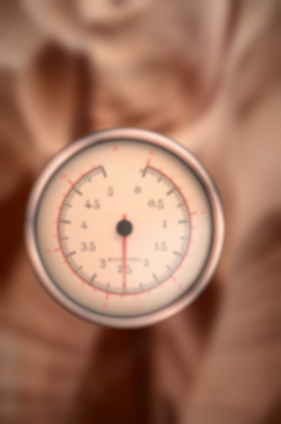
kg 2.5
